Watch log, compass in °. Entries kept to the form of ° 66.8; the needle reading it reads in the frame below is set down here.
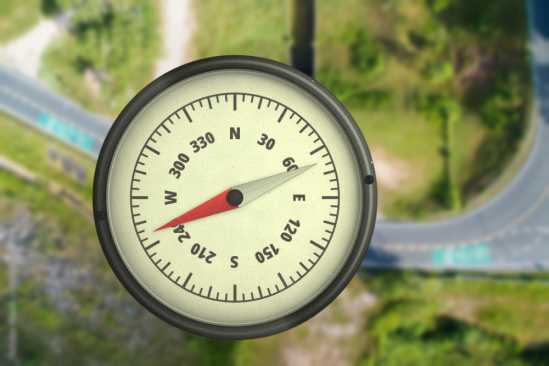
° 247.5
